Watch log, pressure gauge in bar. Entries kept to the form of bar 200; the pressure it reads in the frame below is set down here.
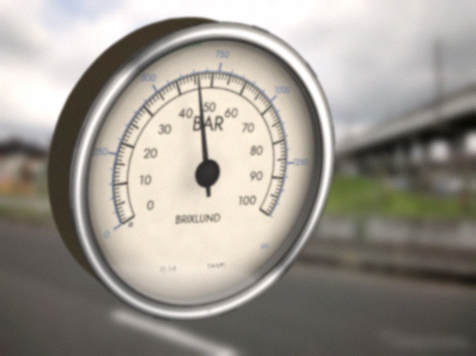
bar 45
